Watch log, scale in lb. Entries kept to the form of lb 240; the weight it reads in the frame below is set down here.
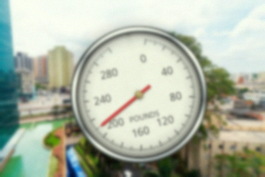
lb 210
